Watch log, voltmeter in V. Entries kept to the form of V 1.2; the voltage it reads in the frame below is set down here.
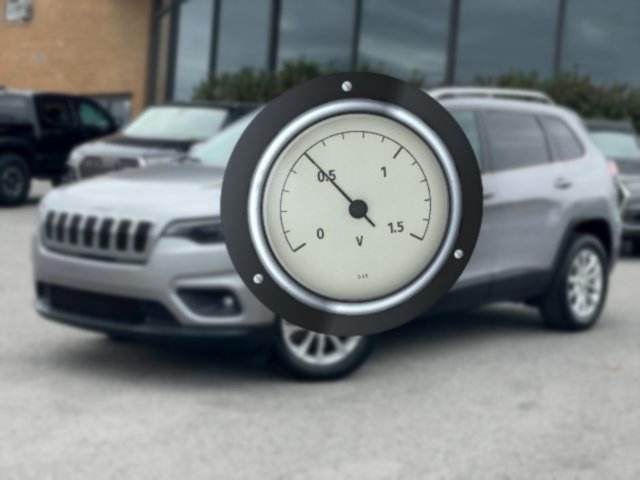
V 0.5
